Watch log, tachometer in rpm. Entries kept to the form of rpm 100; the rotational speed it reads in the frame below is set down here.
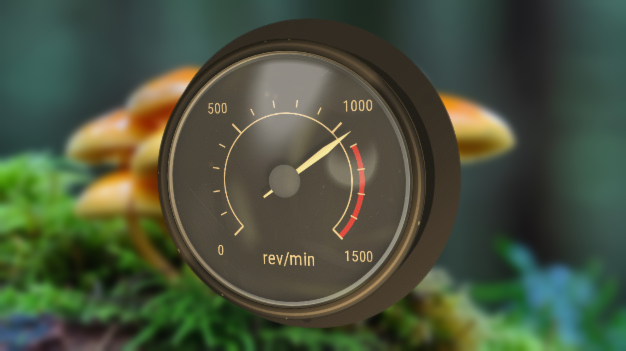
rpm 1050
